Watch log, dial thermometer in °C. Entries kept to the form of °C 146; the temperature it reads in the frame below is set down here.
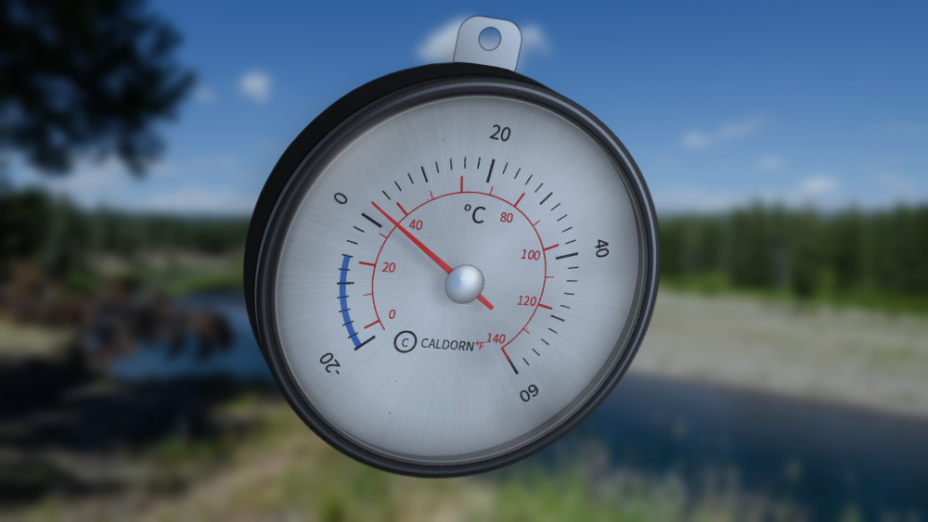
°C 2
